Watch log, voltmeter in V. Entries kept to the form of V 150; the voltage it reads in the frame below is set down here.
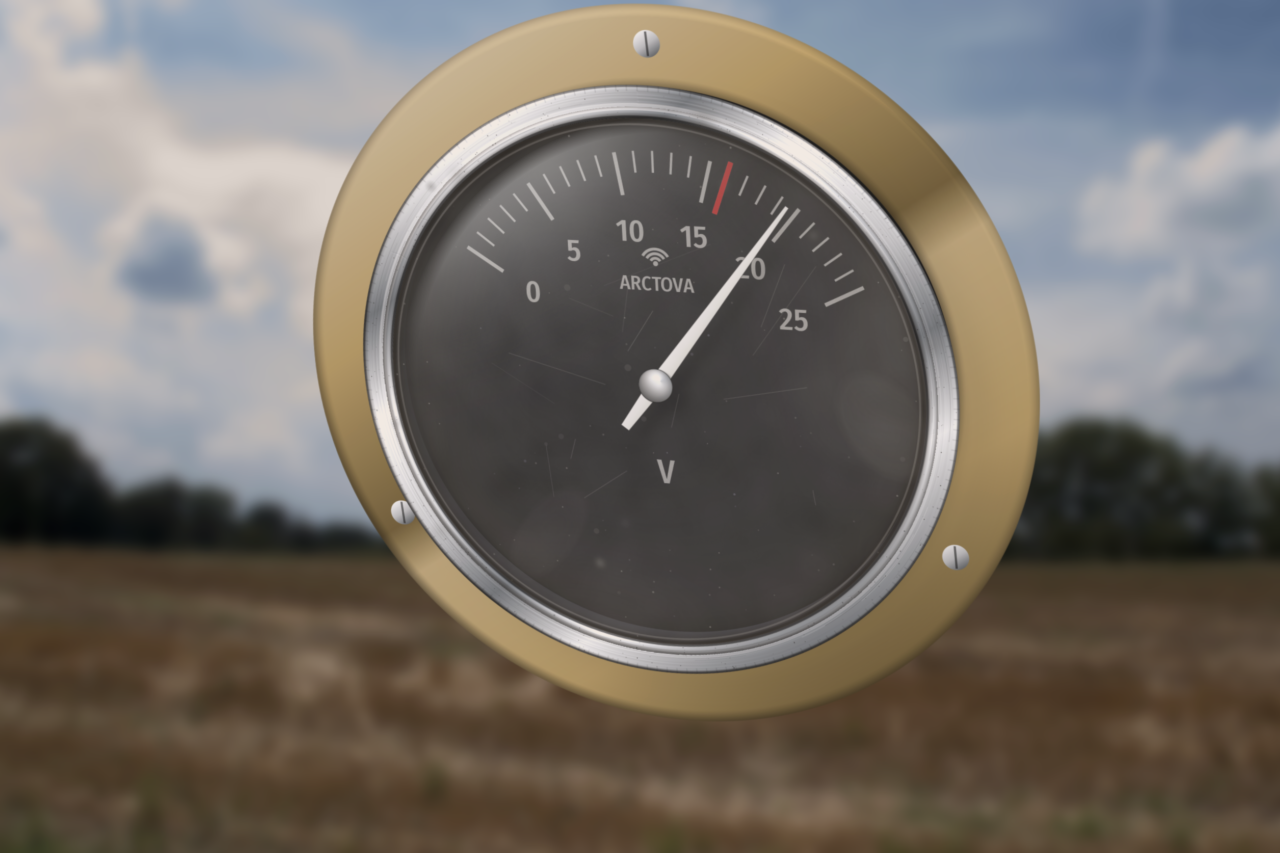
V 19.5
